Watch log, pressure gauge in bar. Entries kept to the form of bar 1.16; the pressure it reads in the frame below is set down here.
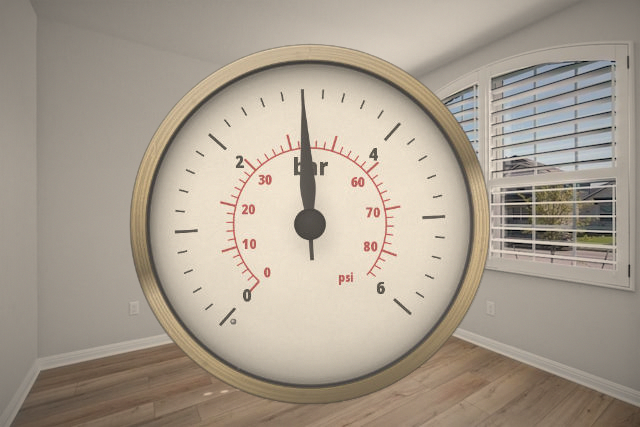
bar 3
